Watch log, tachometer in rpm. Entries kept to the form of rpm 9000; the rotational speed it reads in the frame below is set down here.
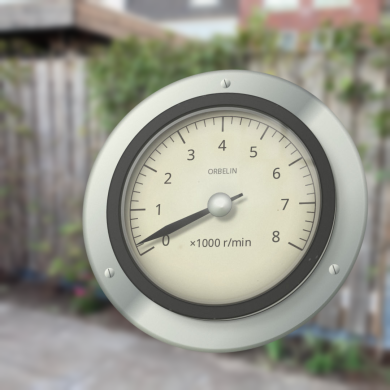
rpm 200
